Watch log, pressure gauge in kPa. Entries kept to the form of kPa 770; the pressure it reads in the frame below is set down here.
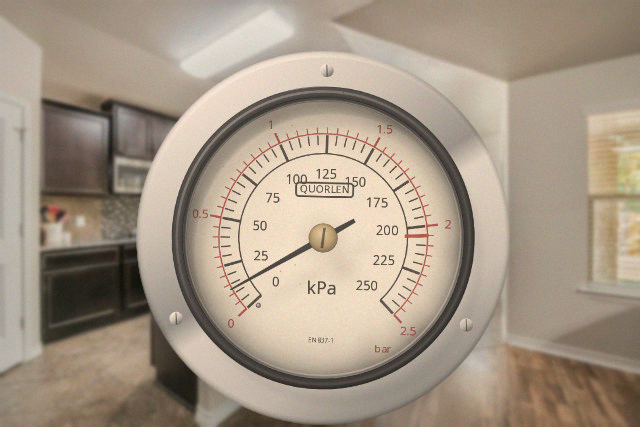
kPa 12.5
